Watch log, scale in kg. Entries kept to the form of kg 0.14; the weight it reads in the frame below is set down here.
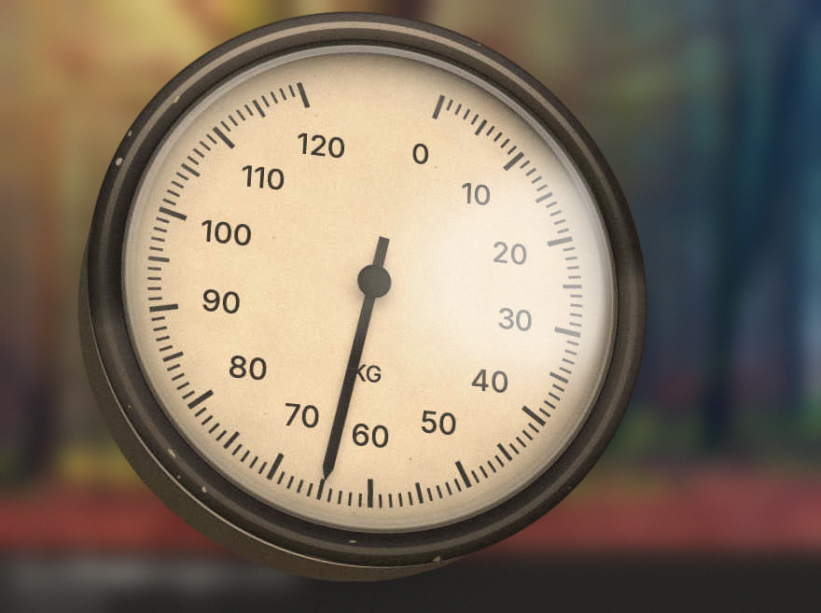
kg 65
